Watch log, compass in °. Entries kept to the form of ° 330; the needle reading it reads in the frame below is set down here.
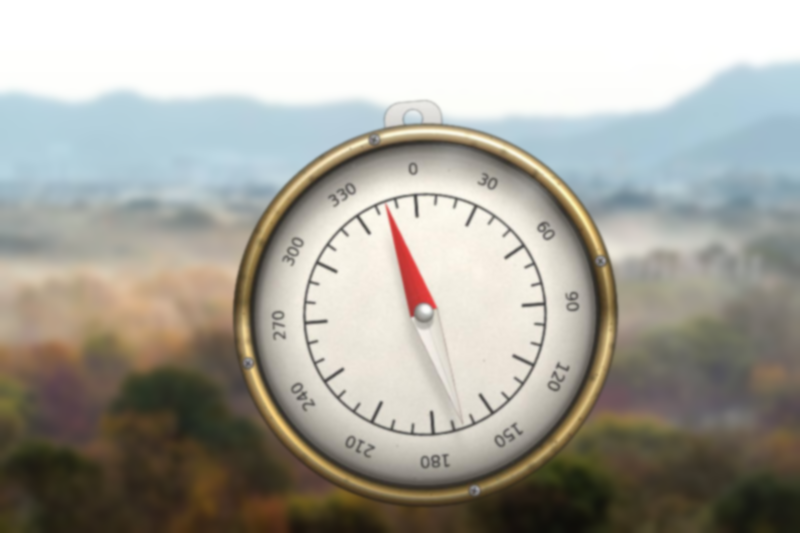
° 345
